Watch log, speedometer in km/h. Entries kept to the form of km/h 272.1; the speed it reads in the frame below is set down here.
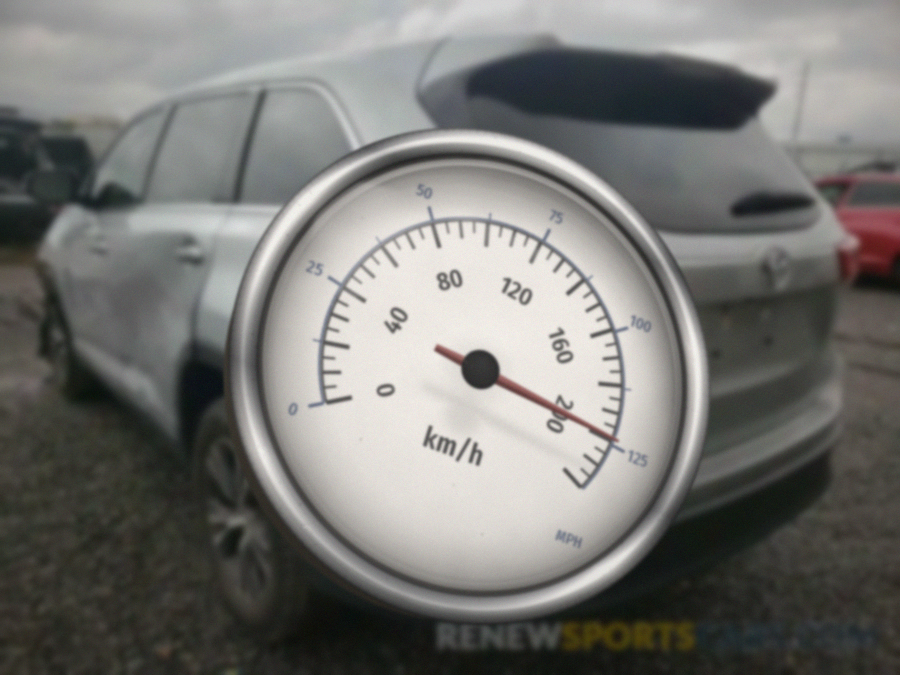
km/h 200
